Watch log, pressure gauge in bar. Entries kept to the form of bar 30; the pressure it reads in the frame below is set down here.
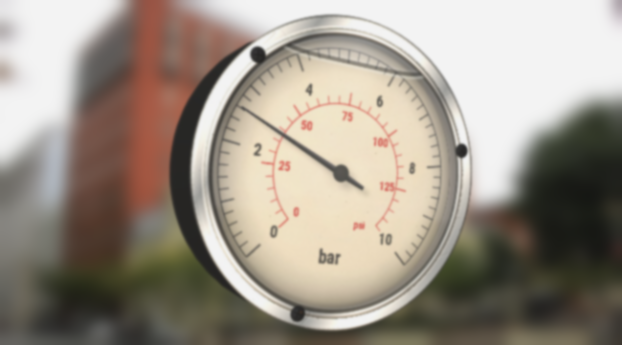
bar 2.6
